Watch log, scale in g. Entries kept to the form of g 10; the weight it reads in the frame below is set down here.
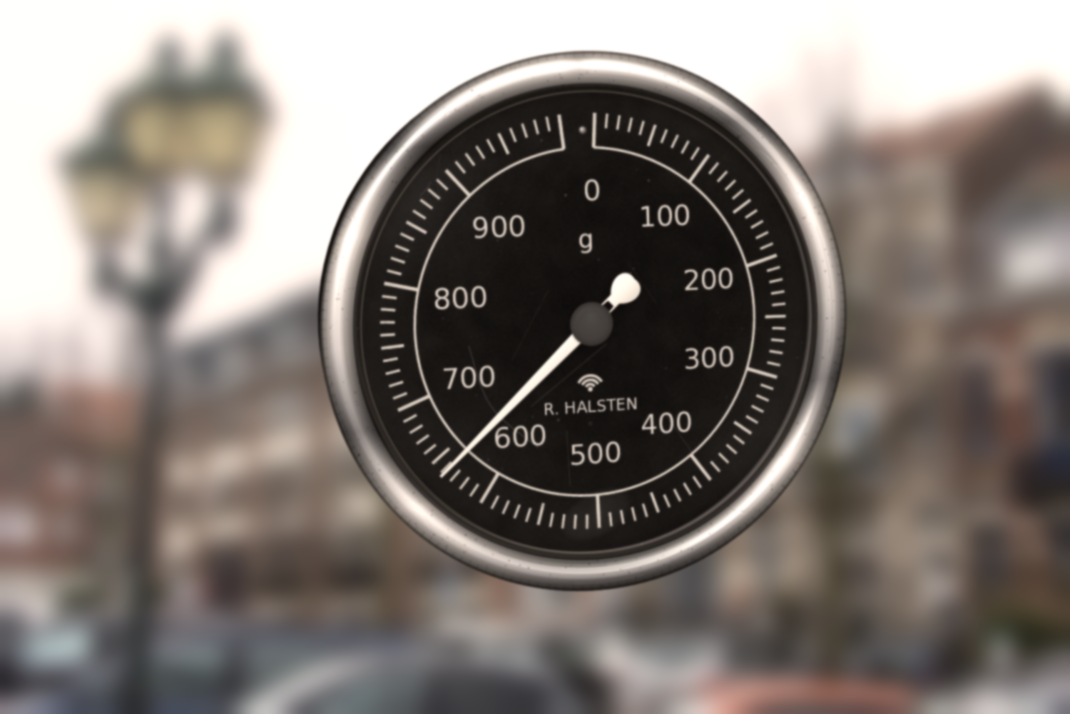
g 640
